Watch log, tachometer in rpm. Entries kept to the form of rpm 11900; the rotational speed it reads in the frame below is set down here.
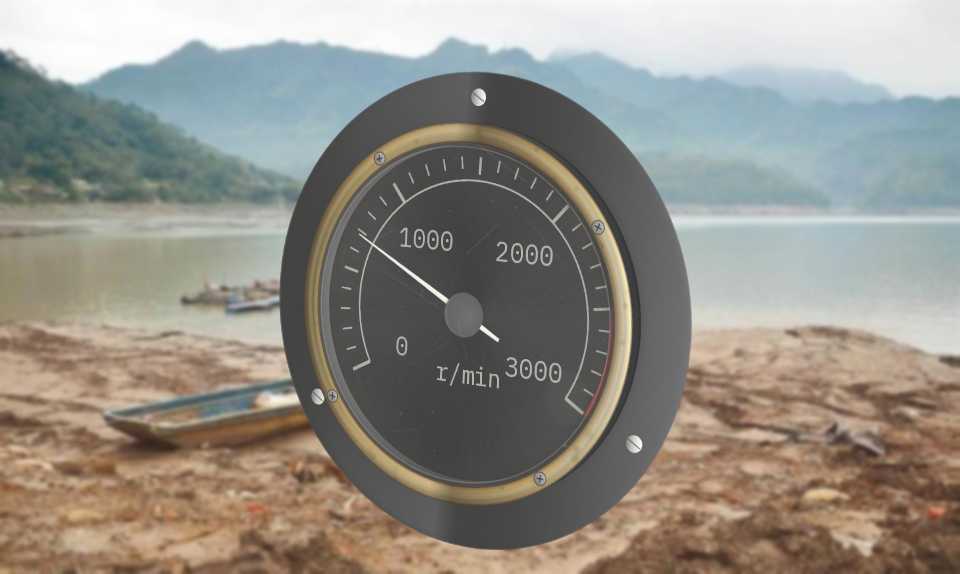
rpm 700
